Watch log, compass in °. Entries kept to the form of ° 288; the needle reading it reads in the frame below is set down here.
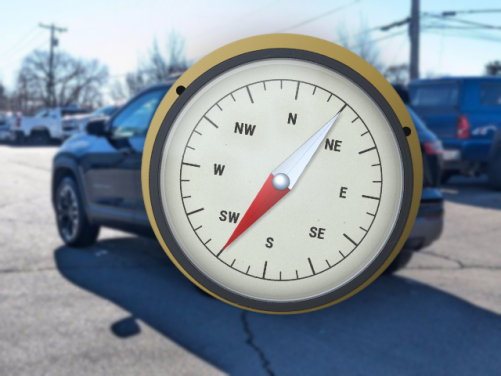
° 210
